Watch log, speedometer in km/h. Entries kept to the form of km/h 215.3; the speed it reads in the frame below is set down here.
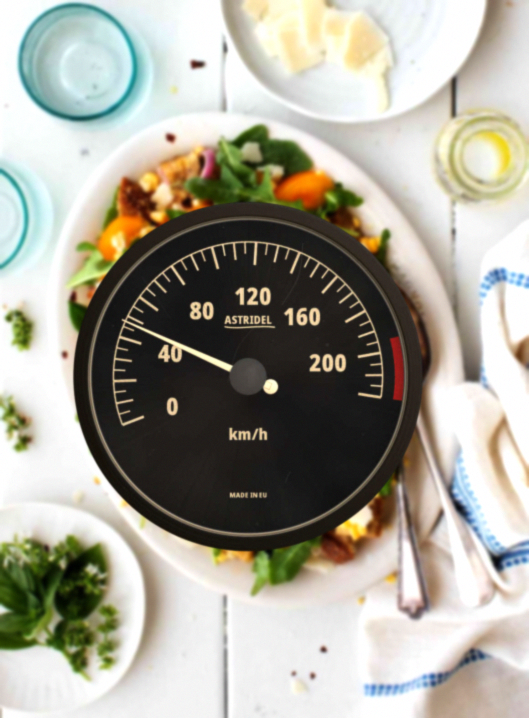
km/h 47.5
